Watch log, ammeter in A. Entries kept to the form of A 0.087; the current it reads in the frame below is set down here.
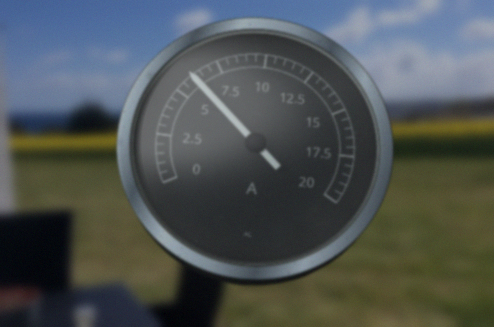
A 6
